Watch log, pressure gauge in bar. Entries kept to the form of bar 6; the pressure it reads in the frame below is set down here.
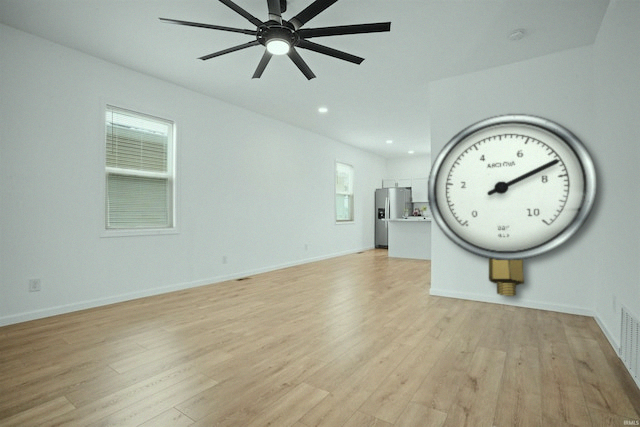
bar 7.4
